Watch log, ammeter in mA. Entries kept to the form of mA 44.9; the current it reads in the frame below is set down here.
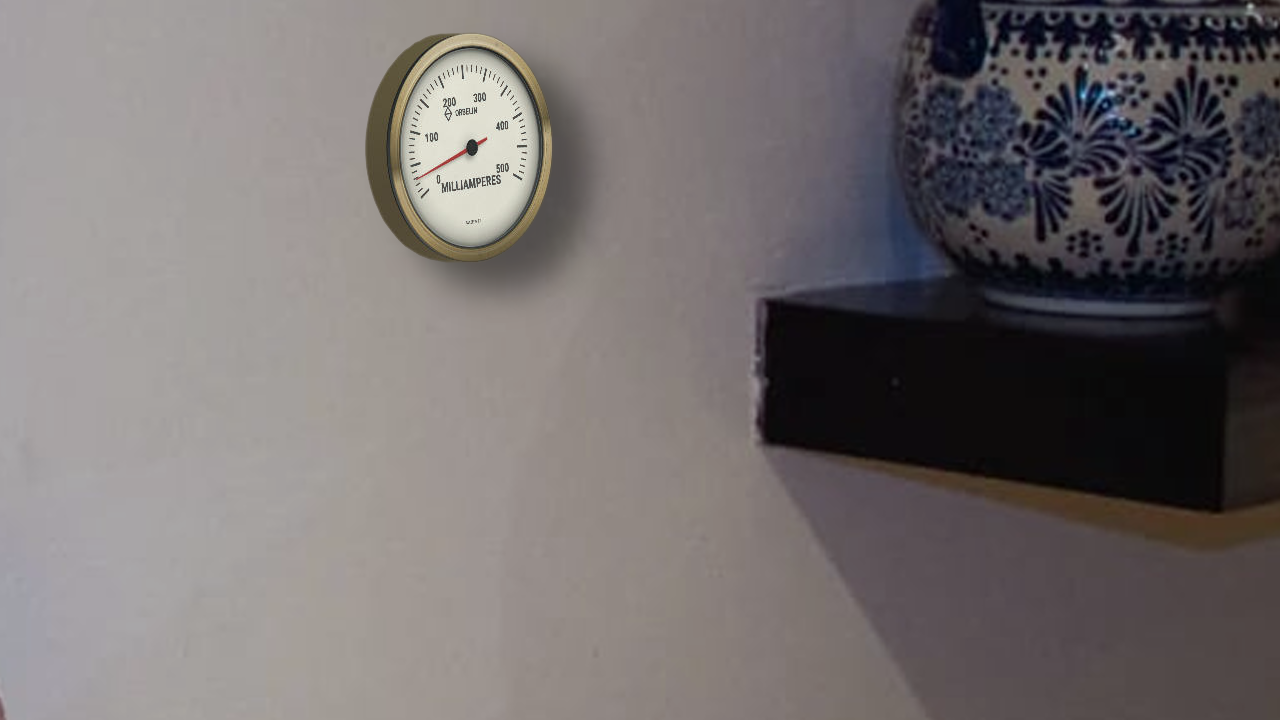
mA 30
